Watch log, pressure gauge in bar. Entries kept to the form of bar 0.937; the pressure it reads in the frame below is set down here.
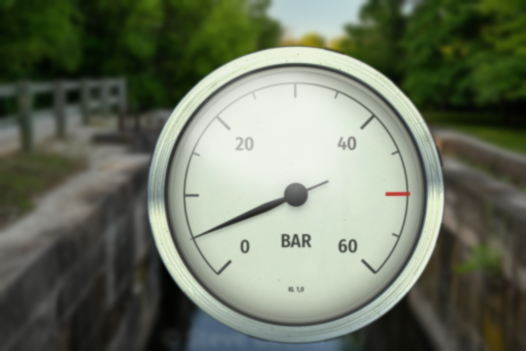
bar 5
